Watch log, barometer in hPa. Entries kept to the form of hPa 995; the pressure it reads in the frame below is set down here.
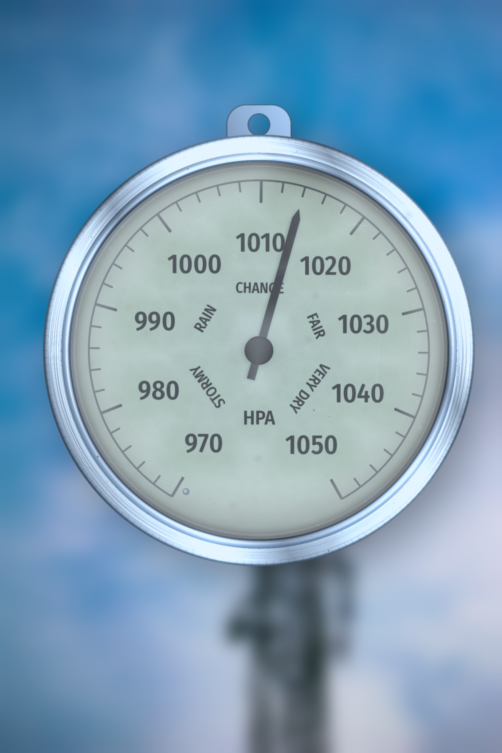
hPa 1014
